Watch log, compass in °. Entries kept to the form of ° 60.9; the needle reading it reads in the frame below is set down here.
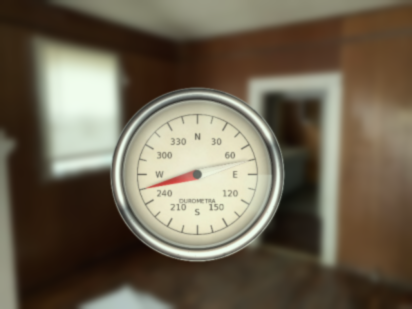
° 255
